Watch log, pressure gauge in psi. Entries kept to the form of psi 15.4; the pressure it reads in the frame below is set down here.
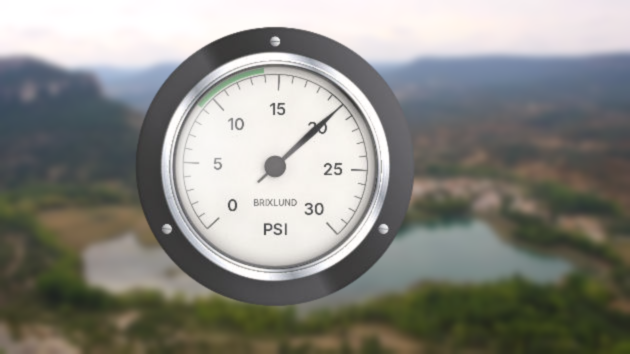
psi 20
